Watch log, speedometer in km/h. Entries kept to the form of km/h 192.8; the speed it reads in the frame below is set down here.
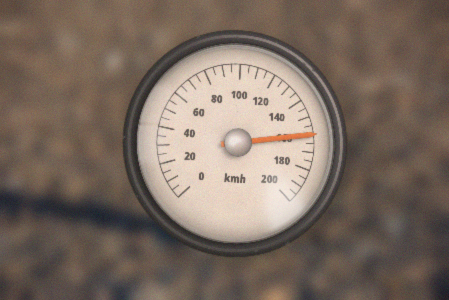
km/h 160
